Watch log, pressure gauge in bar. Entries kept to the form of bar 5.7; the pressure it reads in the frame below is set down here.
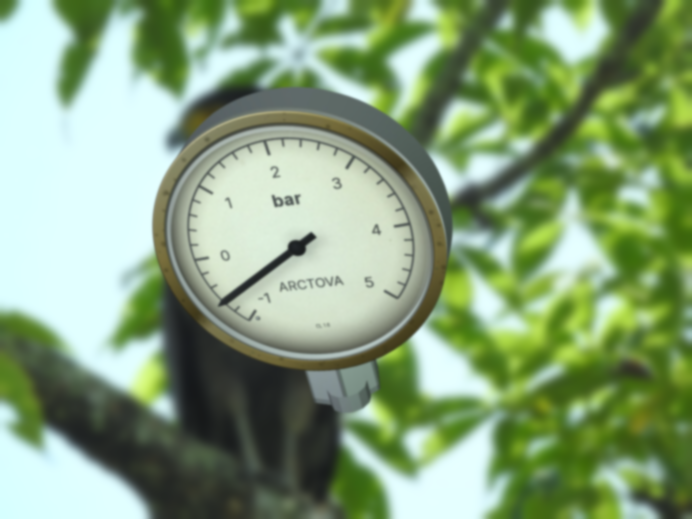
bar -0.6
